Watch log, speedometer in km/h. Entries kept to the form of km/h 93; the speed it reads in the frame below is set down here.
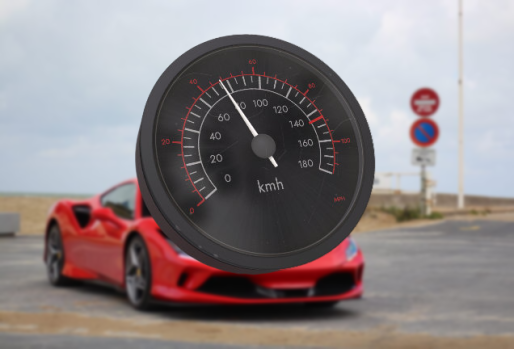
km/h 75
